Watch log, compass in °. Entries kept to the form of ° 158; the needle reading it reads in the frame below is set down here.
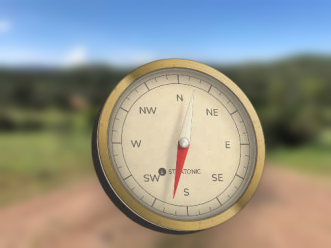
° 195
